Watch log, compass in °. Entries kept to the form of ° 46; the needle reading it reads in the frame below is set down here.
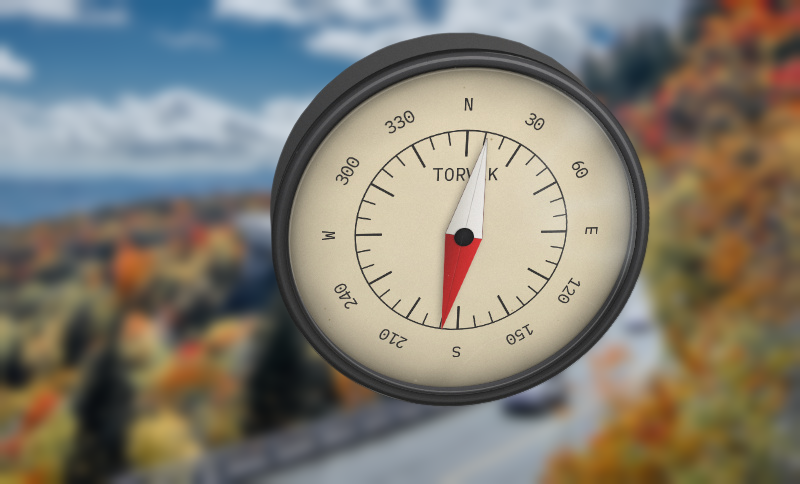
° 190
